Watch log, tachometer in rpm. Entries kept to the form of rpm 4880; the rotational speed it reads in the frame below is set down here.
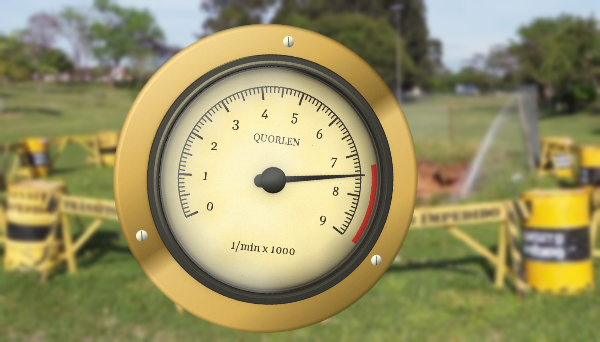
rpm 7500
